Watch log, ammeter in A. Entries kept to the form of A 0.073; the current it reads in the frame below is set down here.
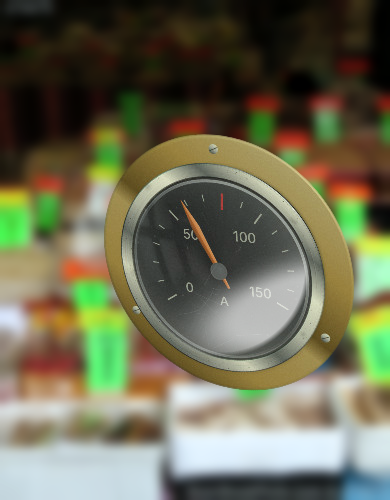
A 60
